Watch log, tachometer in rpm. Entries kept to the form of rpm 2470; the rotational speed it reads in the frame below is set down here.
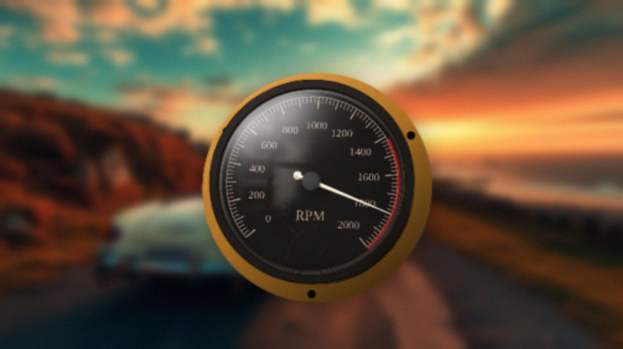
rpm 1800
